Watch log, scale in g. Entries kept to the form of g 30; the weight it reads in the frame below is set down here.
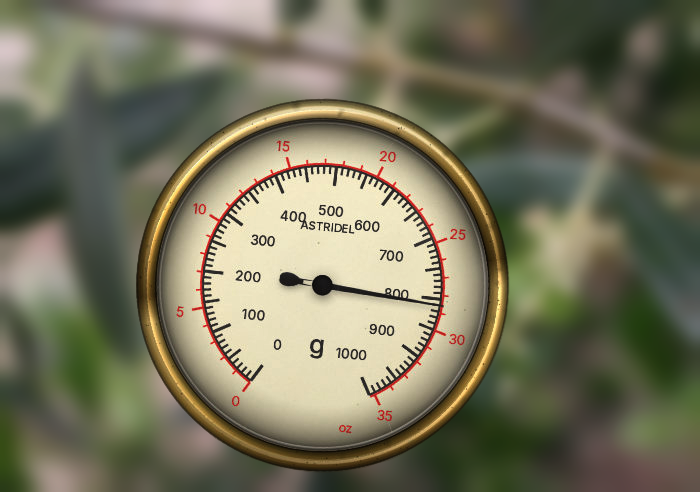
g 810
